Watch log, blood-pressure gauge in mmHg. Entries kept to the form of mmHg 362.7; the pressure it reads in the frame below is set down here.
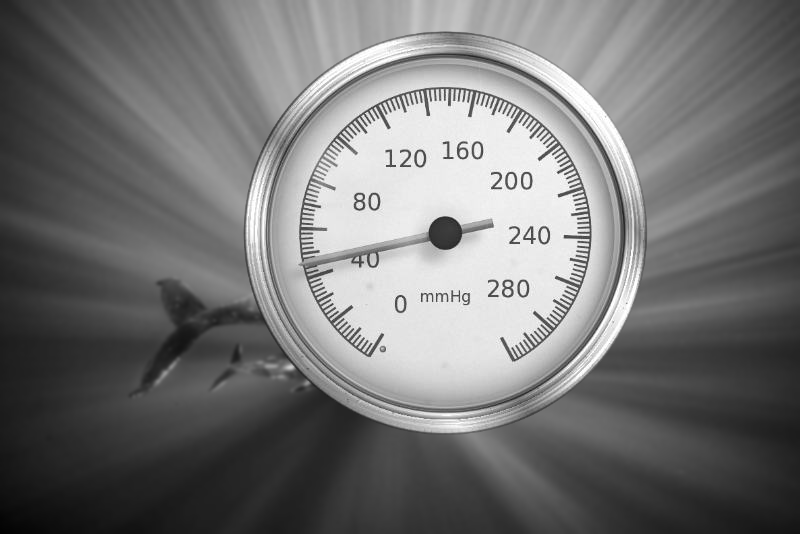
mmHg 46
